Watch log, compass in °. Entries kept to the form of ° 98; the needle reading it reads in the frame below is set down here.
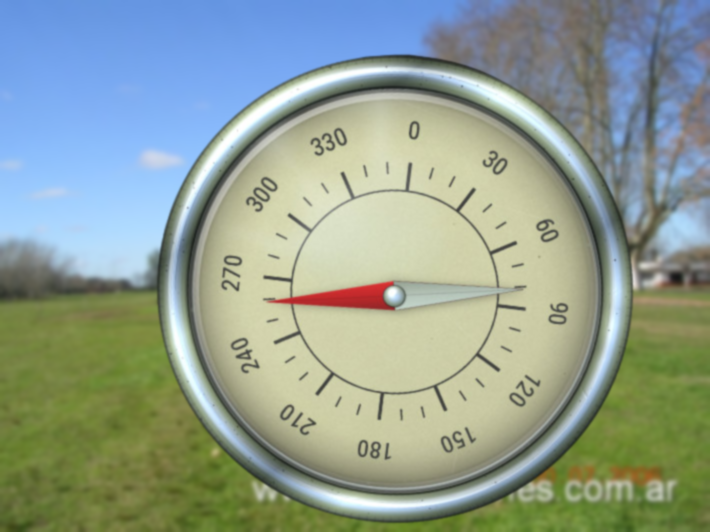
° 260
